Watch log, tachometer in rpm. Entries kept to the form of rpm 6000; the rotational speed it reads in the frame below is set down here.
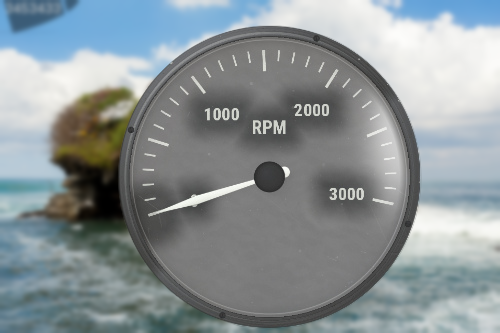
rpm 0
